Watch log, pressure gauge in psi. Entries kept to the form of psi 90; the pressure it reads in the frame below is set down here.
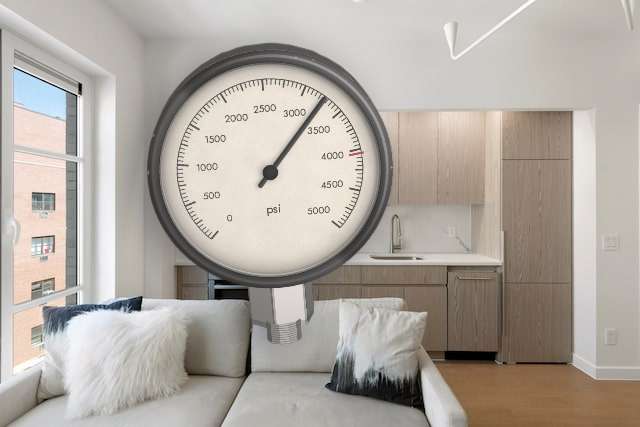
psi 3250
